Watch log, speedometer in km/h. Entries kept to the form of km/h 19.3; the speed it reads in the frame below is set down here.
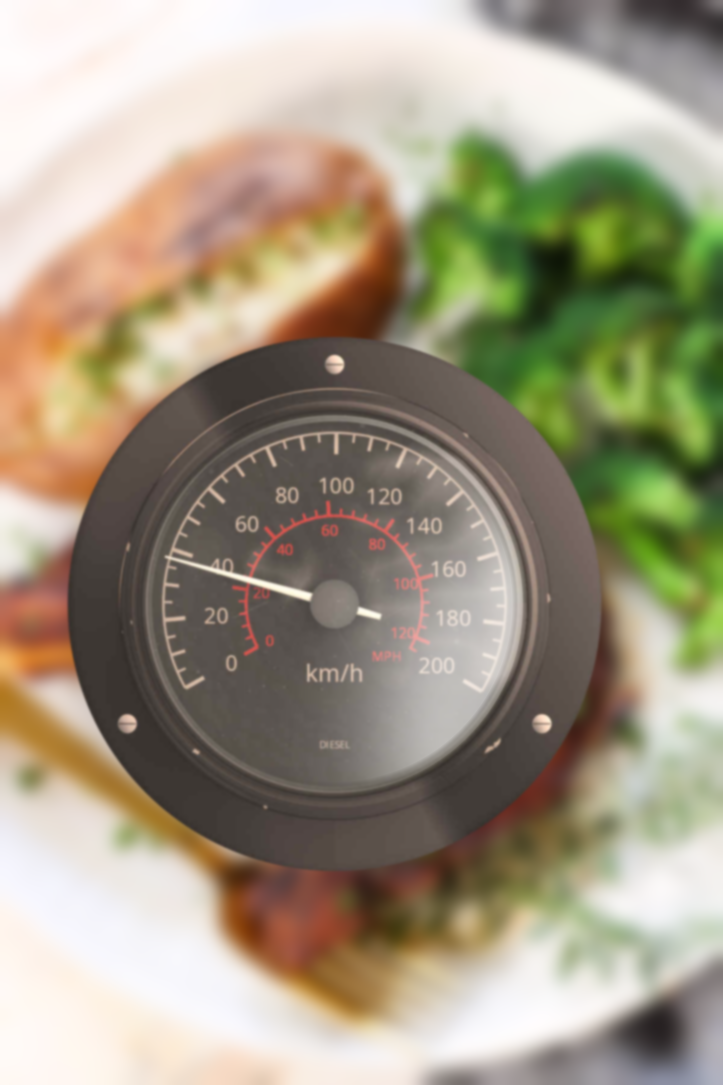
km/h 37.5
